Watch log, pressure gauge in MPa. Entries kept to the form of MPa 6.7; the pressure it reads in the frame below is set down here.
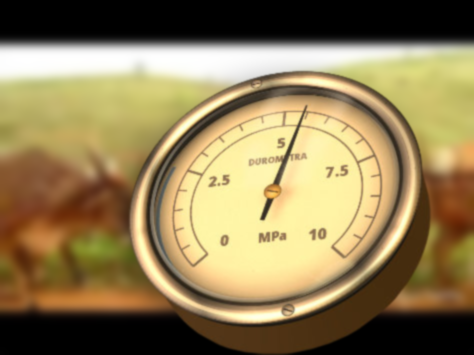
MPa 5.5
